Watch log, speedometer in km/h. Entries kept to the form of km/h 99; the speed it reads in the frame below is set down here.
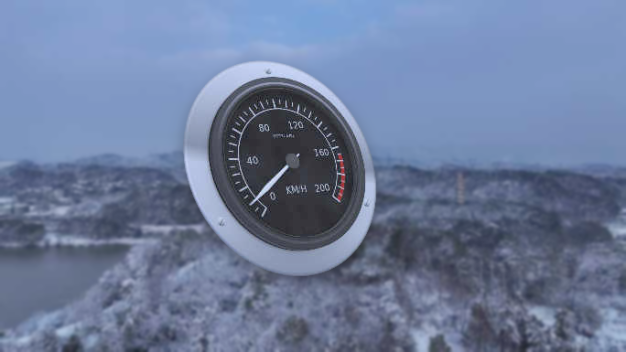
km/h 10
